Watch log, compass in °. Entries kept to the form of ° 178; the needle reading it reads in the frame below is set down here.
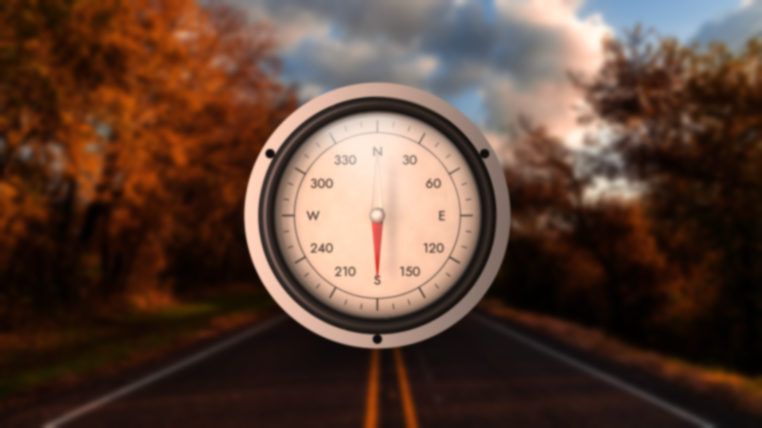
° 180
